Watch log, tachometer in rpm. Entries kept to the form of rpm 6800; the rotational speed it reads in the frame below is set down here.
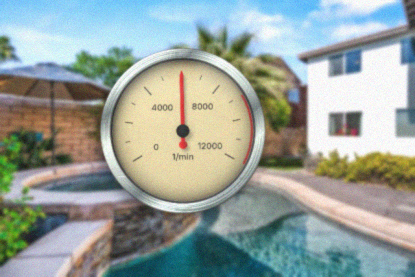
rpm 6000
